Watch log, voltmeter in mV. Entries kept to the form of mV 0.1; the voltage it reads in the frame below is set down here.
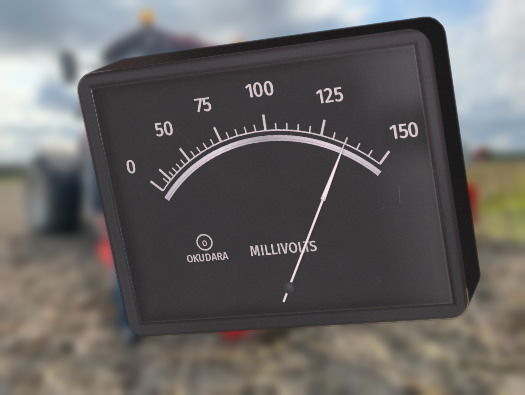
mV 135
